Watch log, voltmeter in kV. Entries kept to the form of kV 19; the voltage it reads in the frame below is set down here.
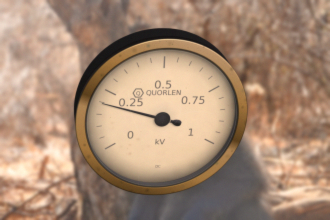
kV 0.2
